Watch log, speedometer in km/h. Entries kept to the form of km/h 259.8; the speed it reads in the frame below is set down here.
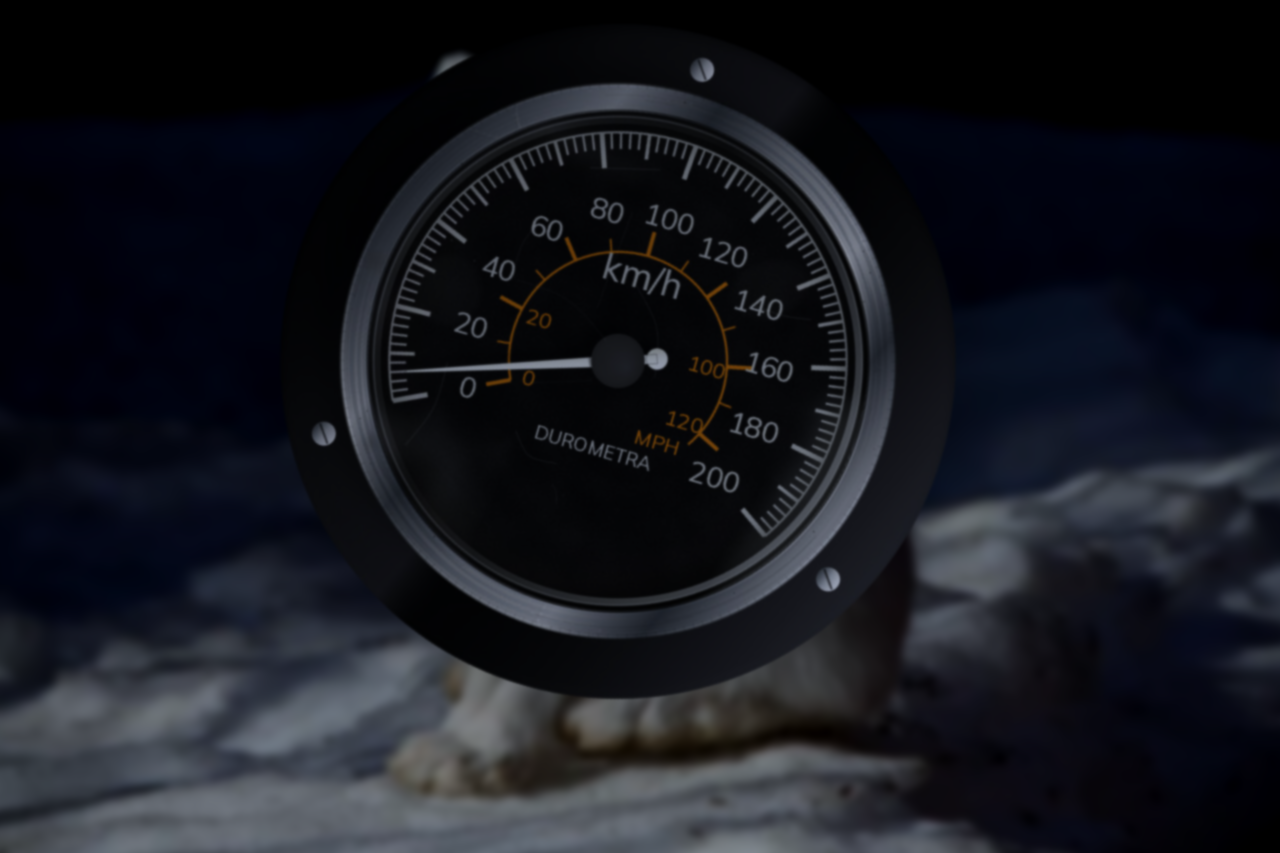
km/h 6
